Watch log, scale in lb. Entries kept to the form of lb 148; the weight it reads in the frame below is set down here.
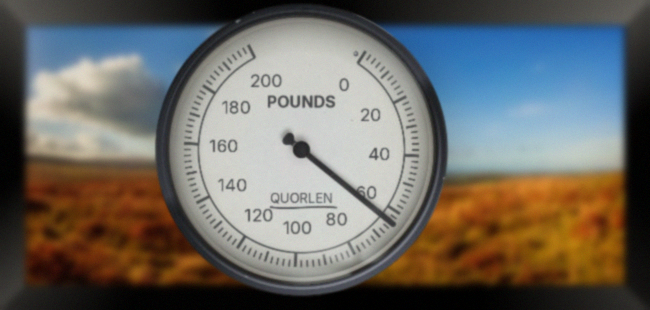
lb 64
